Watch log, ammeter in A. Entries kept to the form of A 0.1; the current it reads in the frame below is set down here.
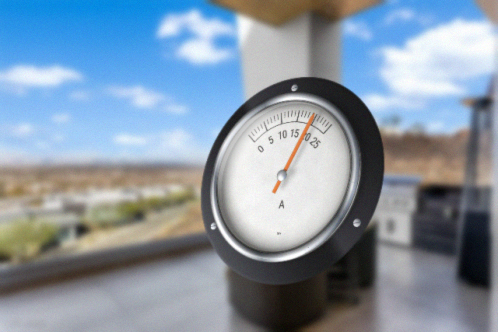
A 20
